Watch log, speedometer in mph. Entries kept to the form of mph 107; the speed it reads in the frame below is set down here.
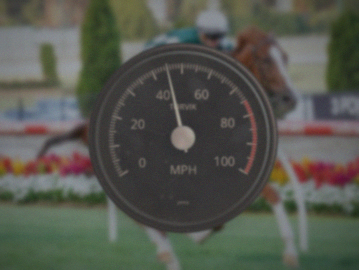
mph 45
